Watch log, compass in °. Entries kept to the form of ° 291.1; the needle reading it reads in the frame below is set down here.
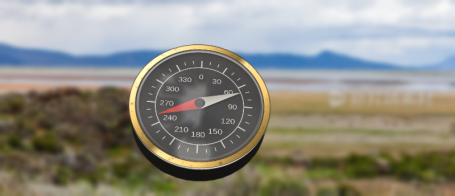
° 250
